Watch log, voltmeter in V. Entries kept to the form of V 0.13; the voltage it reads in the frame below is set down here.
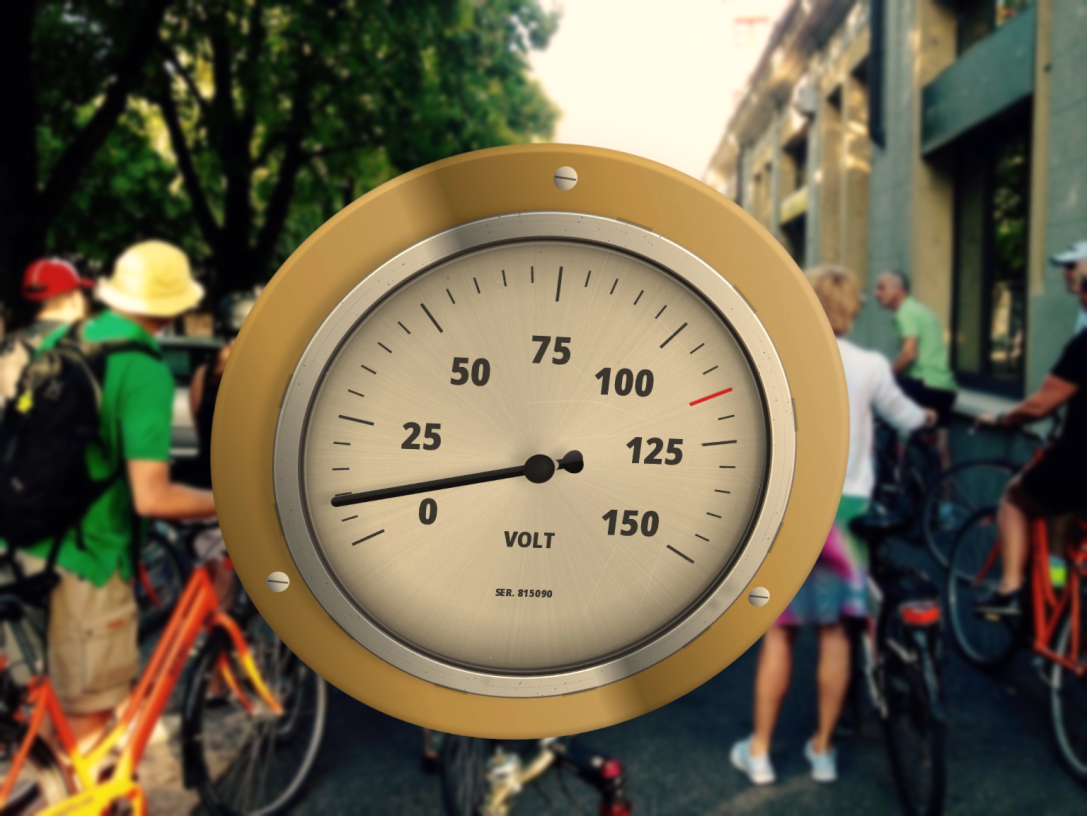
V 10
